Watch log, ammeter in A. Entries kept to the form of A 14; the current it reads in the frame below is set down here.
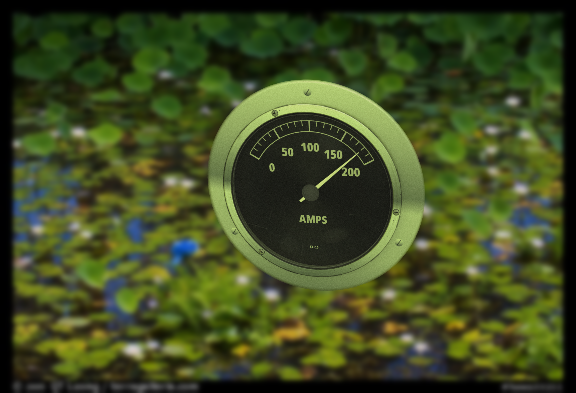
A 180
